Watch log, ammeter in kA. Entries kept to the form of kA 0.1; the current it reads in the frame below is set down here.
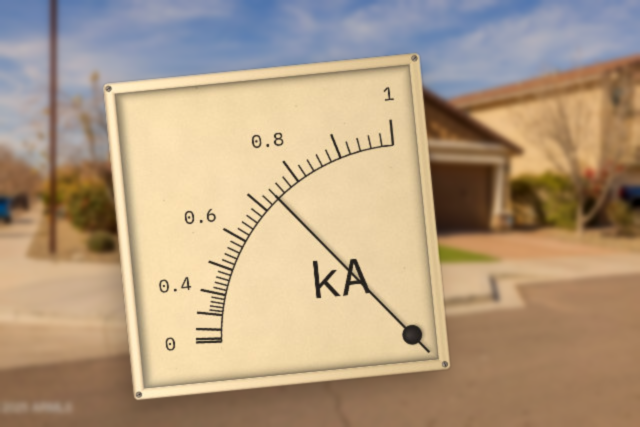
kA 0.74
